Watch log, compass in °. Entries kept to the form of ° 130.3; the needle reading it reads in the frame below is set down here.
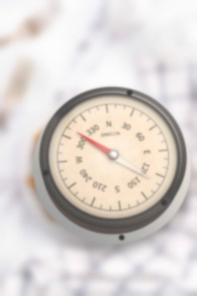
° 310
